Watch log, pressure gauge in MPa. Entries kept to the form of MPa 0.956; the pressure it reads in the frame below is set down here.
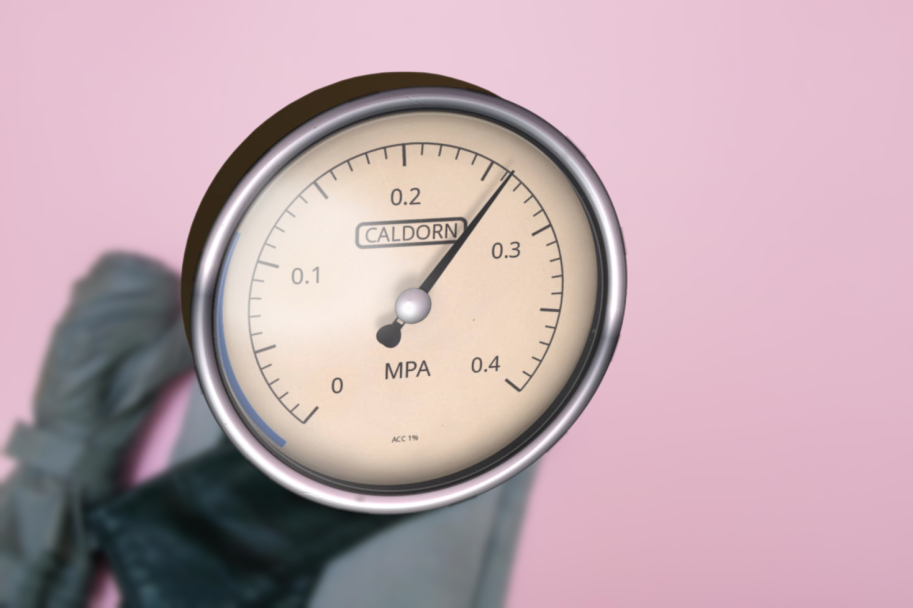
MPa 0.26
